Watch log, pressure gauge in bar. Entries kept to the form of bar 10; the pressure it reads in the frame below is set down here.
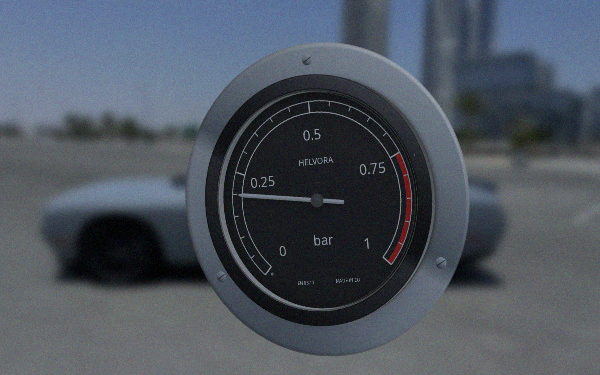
bar 0.2
